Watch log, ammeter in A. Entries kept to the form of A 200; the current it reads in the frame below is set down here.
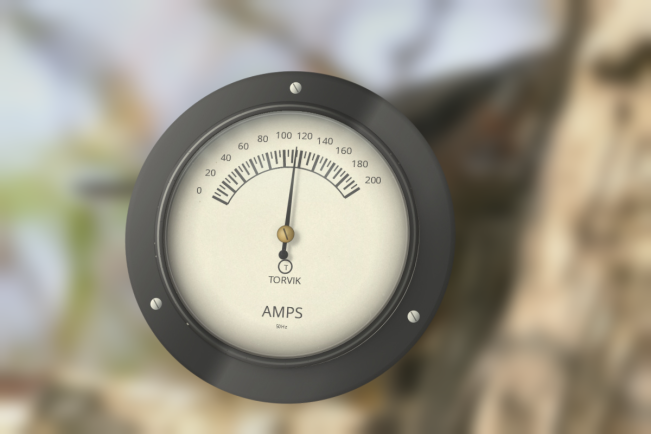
A 115
